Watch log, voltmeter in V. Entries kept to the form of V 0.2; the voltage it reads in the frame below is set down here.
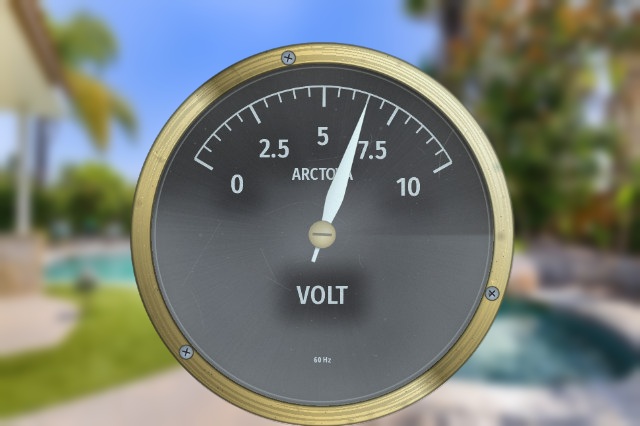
V 6.5
